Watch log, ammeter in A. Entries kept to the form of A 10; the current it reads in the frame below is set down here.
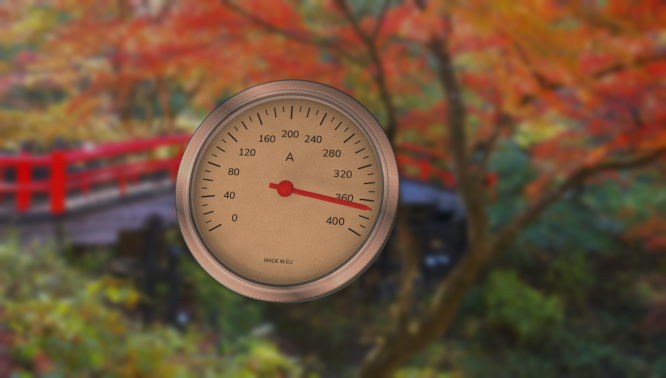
A 370
